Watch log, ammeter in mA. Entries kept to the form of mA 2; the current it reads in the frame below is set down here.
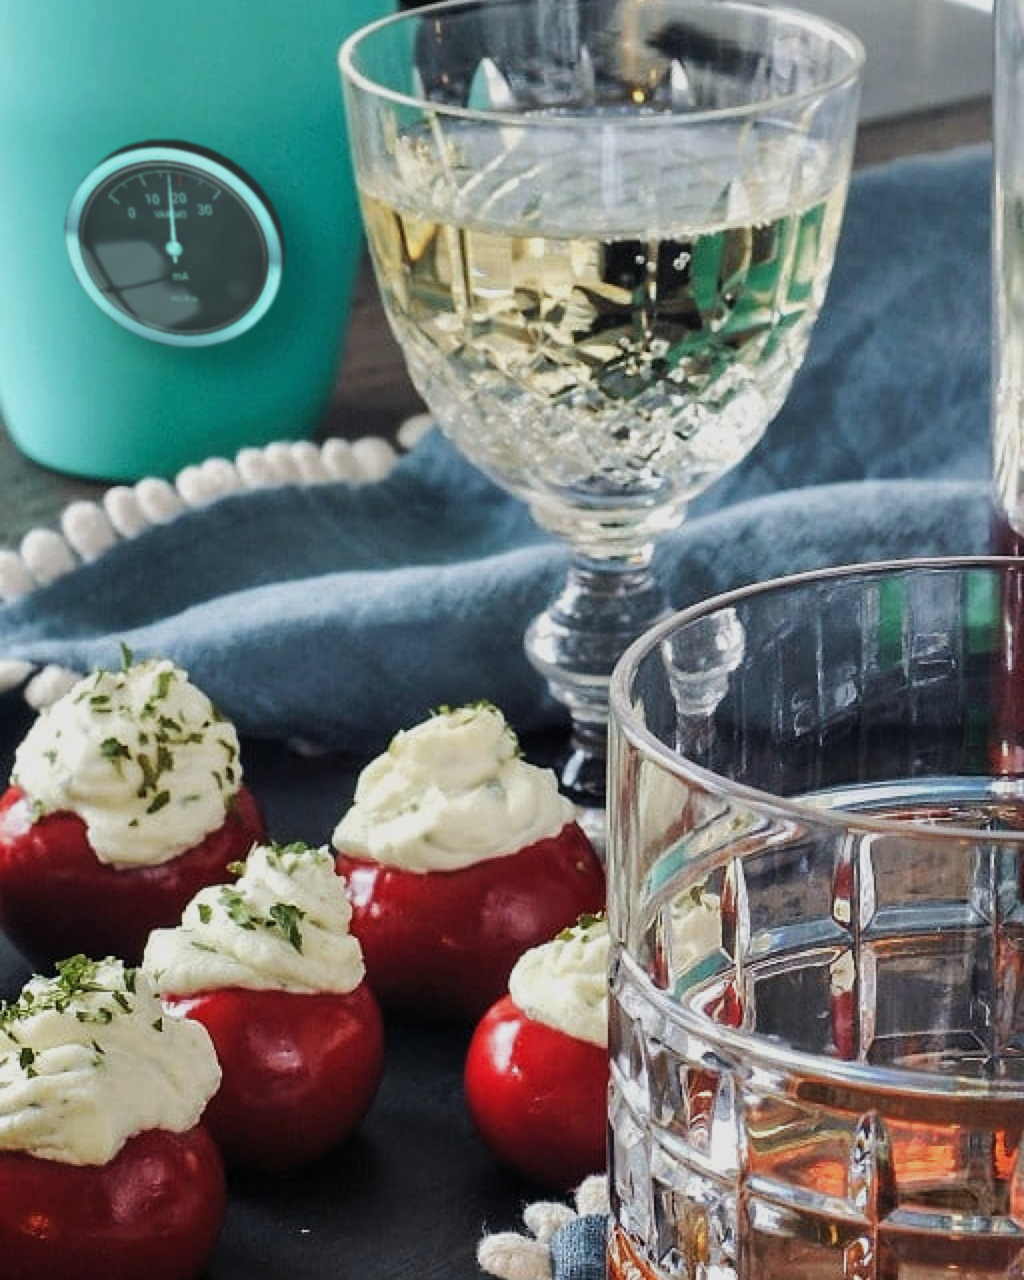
mA 17.5
